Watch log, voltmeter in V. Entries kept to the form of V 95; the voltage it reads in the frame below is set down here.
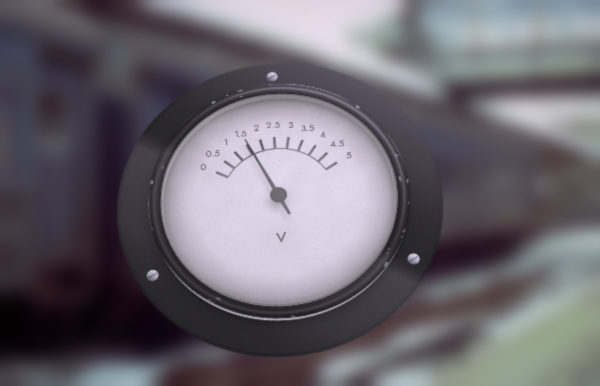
V 1.5
